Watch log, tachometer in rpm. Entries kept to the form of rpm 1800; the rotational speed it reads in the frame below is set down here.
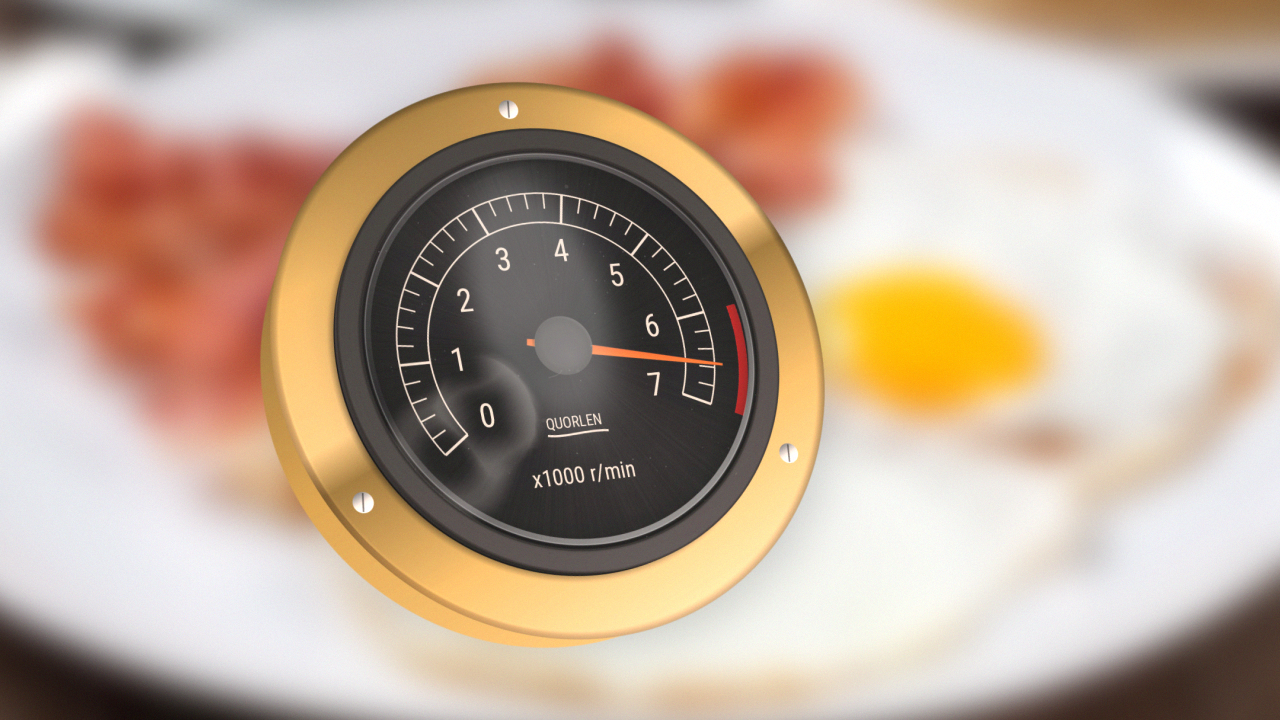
rpm 6600
